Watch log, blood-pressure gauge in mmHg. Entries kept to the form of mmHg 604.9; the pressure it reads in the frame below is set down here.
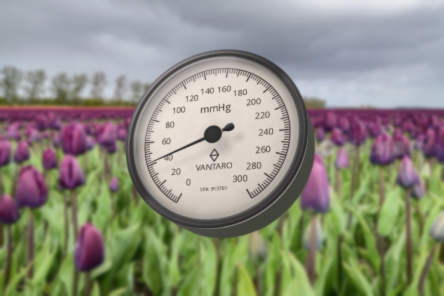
mmHg 40
